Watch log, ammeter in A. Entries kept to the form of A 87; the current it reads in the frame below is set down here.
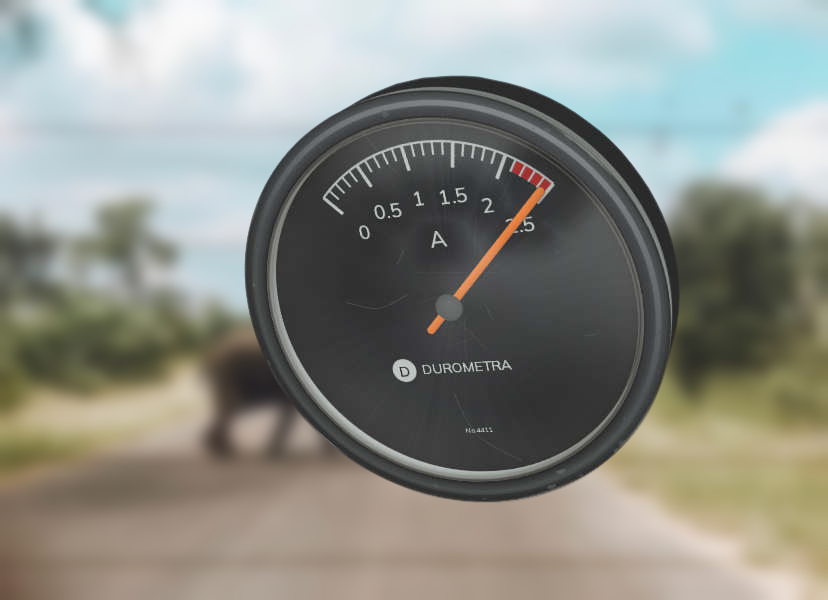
A 2.45
